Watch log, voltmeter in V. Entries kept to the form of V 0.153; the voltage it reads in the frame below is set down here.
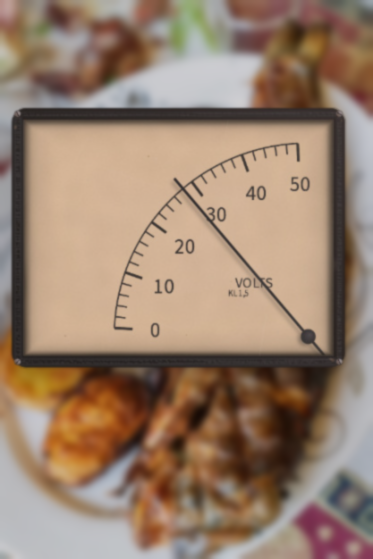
V 28
